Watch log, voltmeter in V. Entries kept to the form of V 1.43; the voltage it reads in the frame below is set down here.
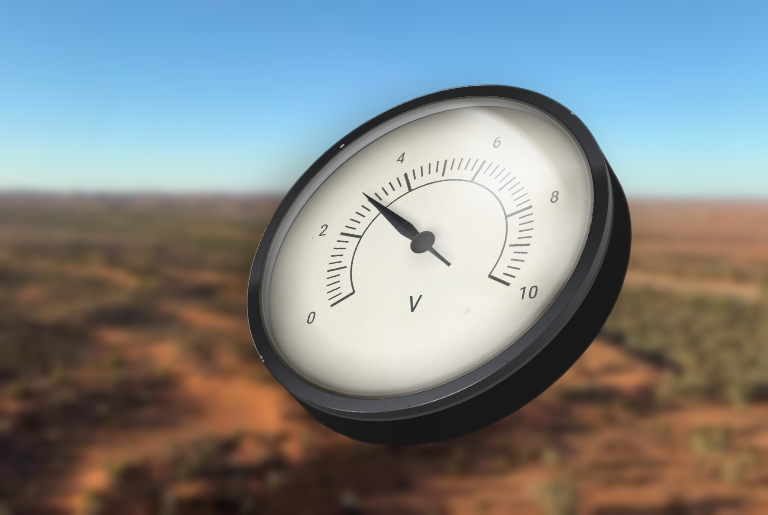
V 3
